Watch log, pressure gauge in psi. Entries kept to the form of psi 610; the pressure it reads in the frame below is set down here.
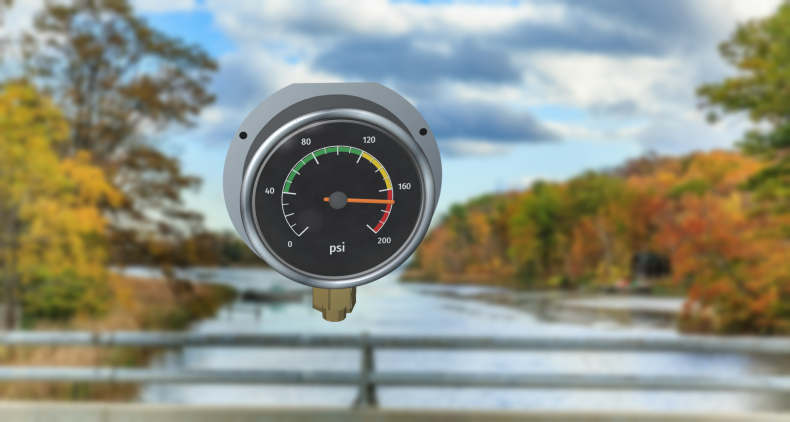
psi 170
